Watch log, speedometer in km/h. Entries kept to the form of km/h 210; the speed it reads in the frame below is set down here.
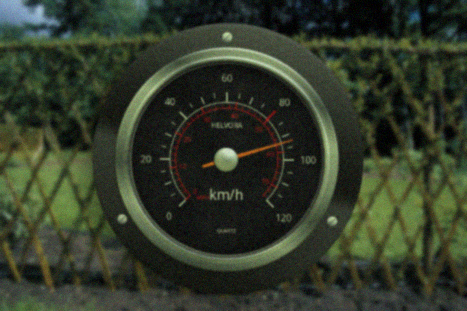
km/h 92.5
